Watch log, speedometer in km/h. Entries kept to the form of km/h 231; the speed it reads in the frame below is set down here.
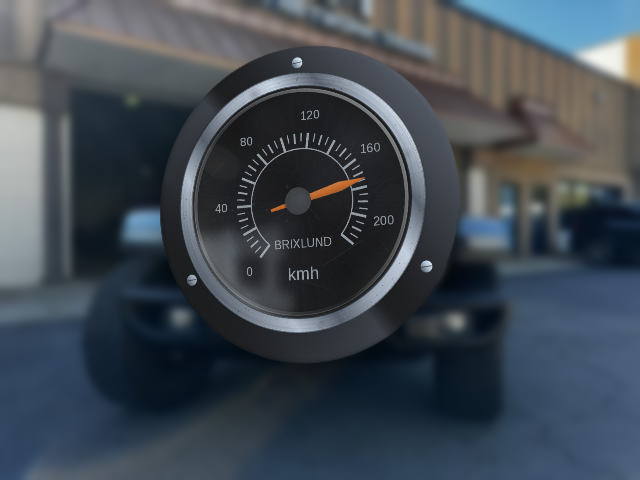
km/h 175
